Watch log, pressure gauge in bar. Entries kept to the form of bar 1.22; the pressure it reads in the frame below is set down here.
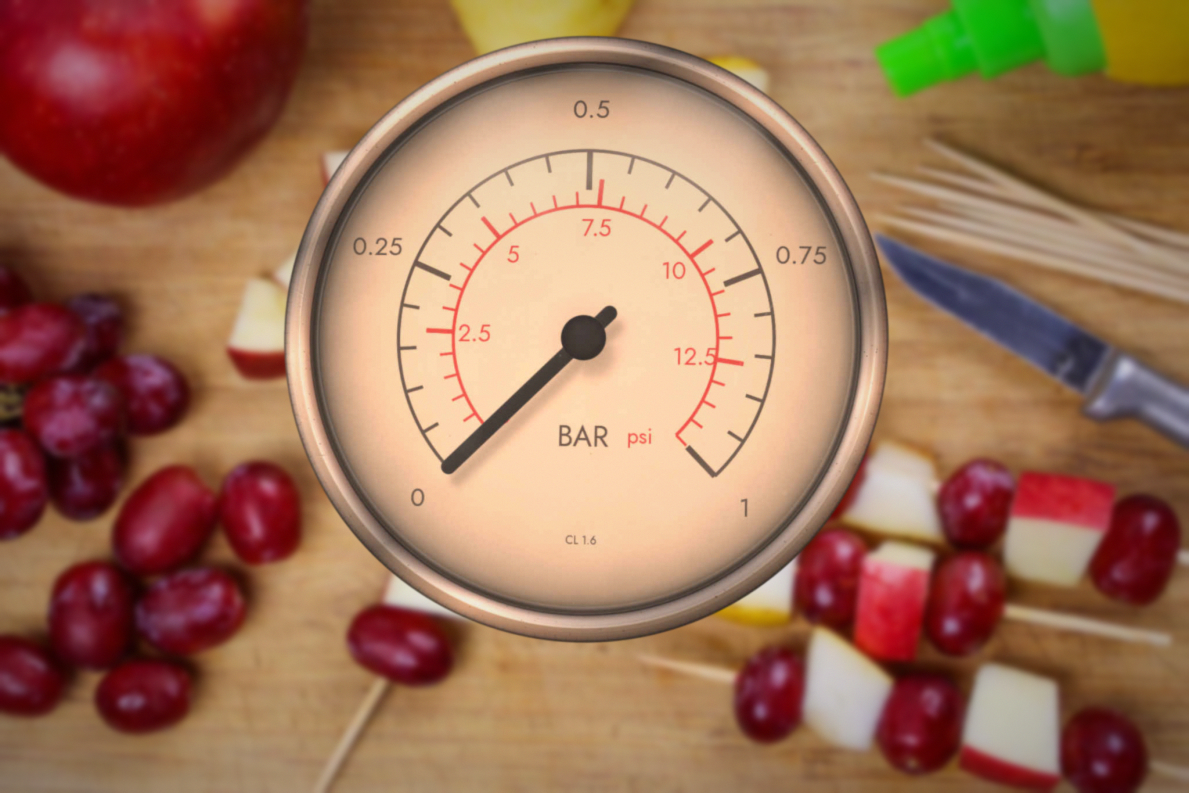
bar 0
